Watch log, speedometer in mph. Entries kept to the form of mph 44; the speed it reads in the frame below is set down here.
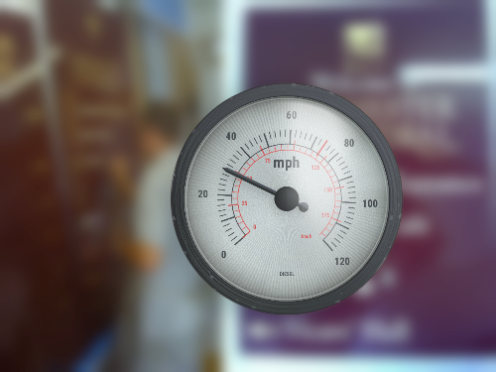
mph 30
